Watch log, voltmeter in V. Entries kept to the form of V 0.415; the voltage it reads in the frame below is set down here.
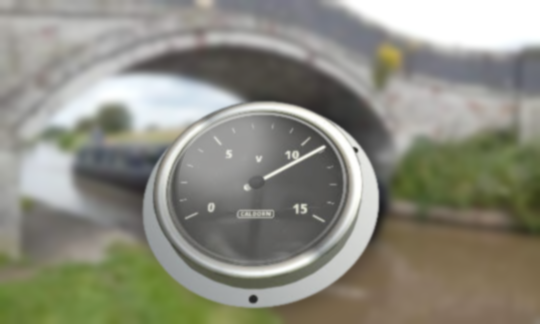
V 11
